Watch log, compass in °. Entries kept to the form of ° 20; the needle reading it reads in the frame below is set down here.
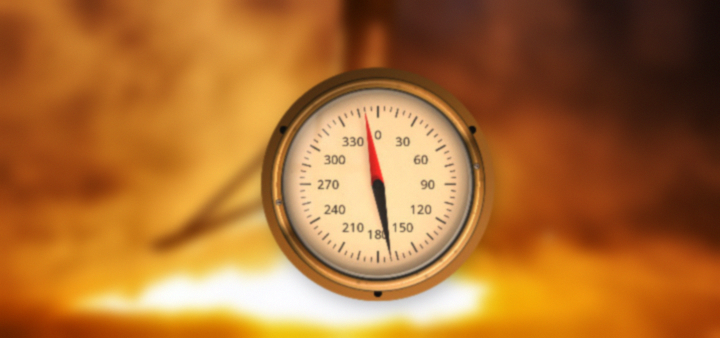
° 350
